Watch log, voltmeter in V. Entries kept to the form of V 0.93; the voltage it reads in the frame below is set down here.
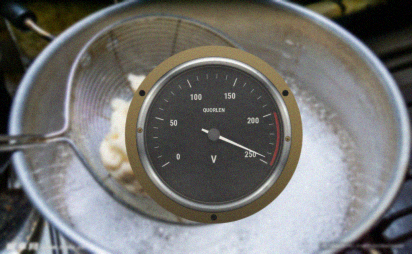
V 245
